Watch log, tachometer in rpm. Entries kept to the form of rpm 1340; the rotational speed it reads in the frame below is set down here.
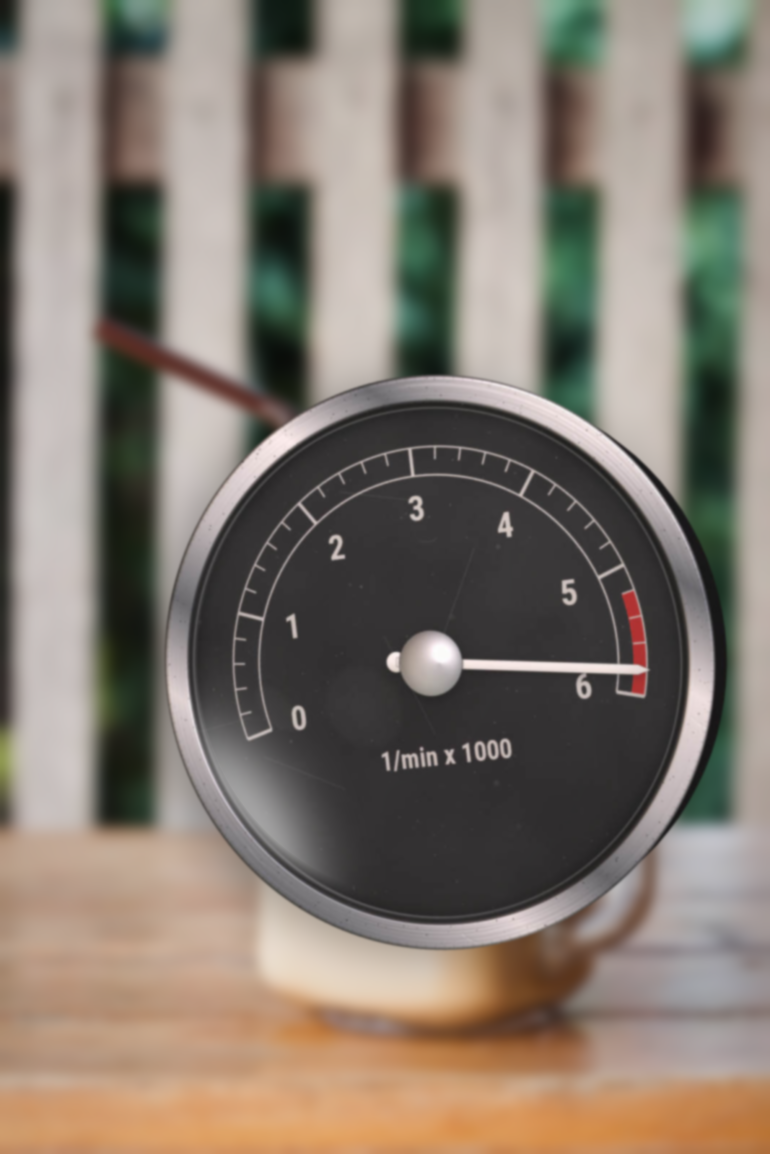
rpm 5800
